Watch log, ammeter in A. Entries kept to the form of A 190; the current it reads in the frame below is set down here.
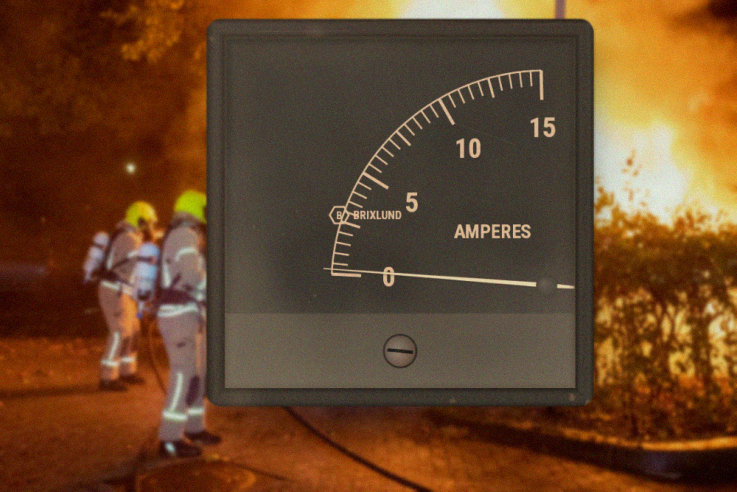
A 0.25
